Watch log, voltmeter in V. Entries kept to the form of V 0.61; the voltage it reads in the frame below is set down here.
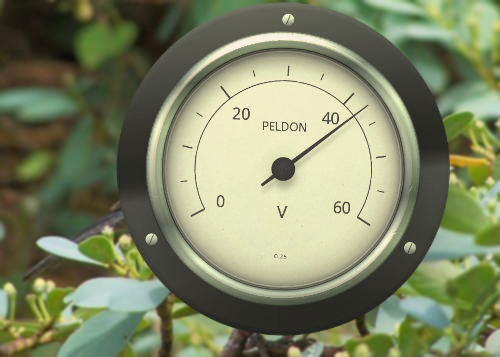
V 42.5
